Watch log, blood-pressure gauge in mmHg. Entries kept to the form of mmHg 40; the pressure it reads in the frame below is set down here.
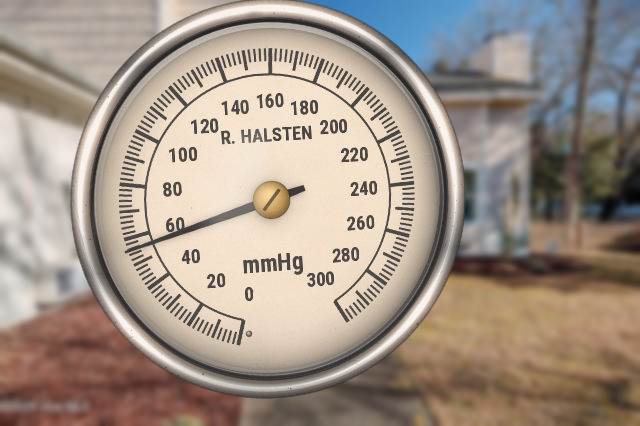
mmHg 56
